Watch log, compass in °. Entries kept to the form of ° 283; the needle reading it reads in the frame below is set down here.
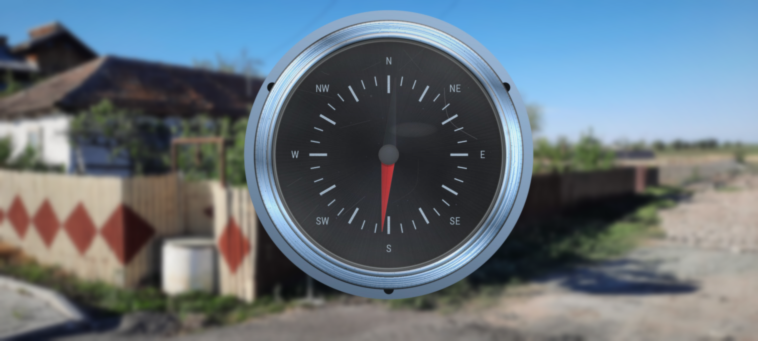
° 185
